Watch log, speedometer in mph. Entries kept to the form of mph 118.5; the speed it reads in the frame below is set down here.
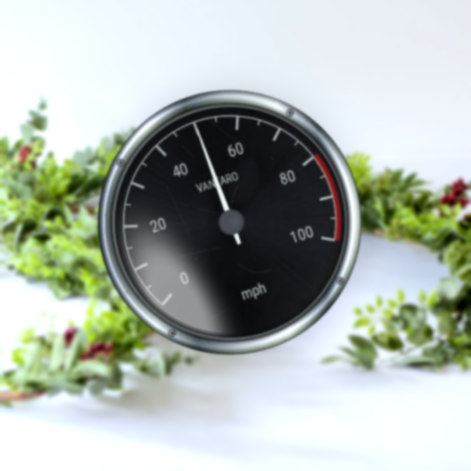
mph 50
